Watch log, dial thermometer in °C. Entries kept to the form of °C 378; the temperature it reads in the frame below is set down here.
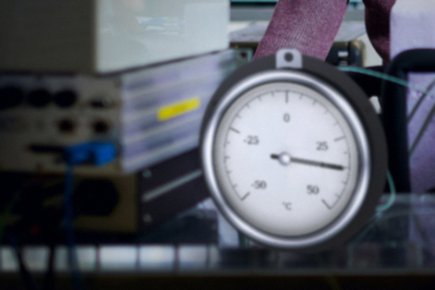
°C 35
